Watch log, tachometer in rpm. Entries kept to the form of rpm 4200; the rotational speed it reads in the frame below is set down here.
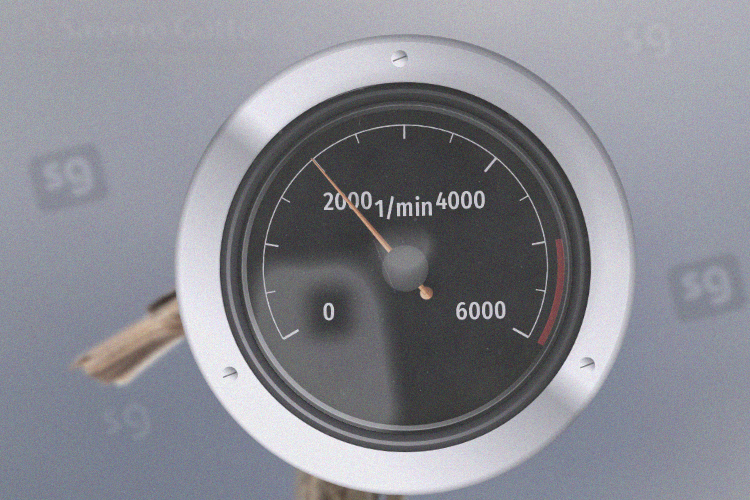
rpm 2000
